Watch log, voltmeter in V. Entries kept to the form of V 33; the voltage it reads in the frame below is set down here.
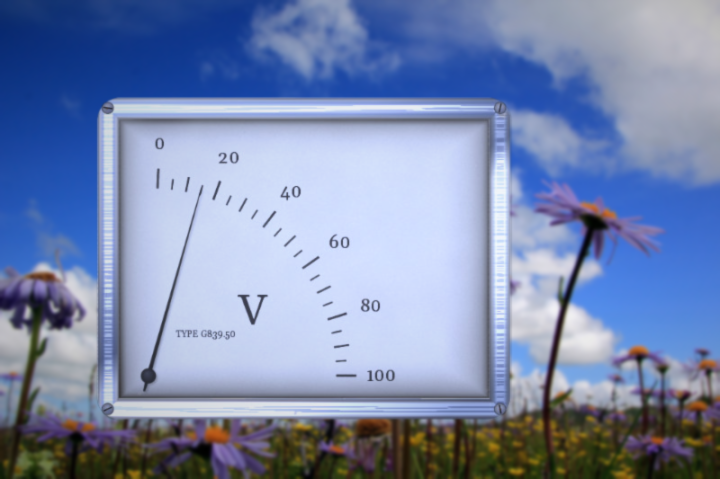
V 15
